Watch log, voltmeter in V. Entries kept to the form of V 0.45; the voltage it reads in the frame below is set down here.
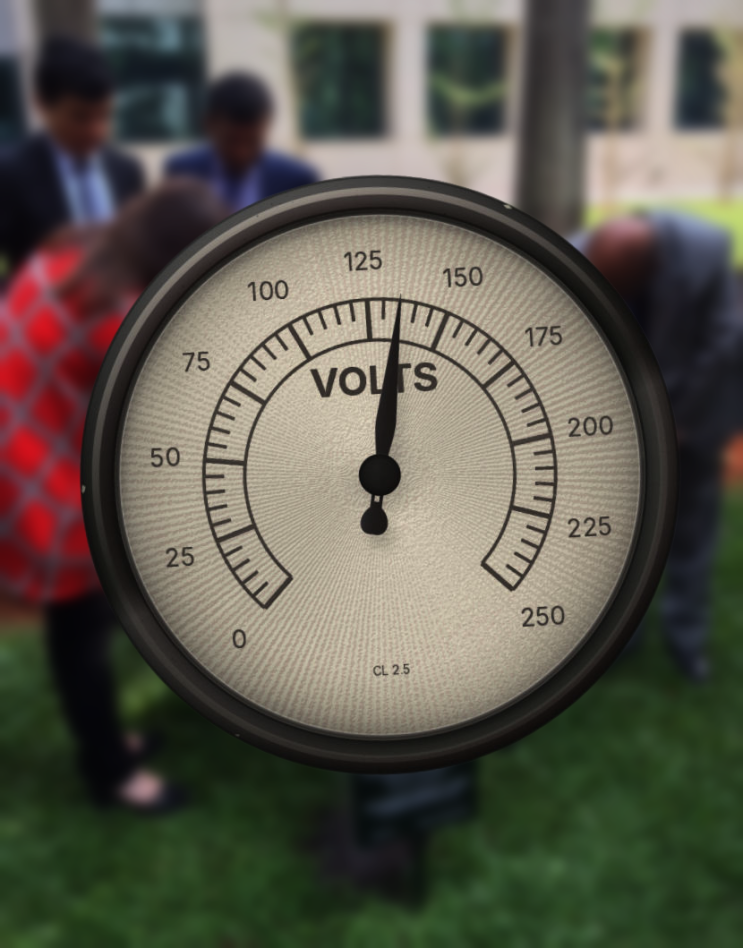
V 135
